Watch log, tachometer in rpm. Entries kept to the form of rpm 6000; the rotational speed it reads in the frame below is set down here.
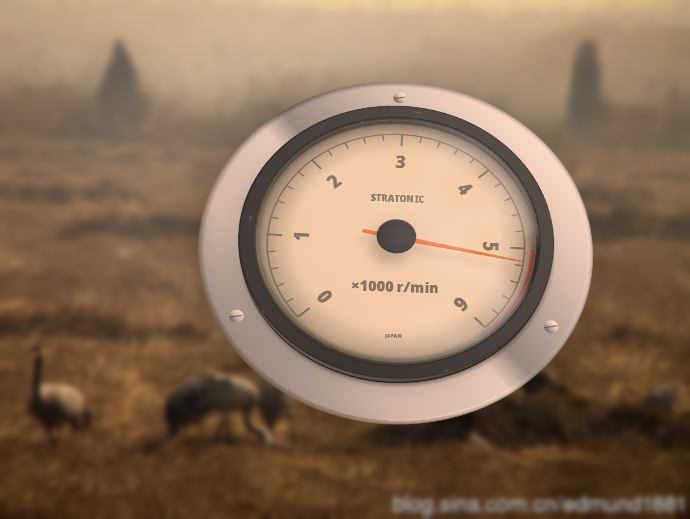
rpm 5200
